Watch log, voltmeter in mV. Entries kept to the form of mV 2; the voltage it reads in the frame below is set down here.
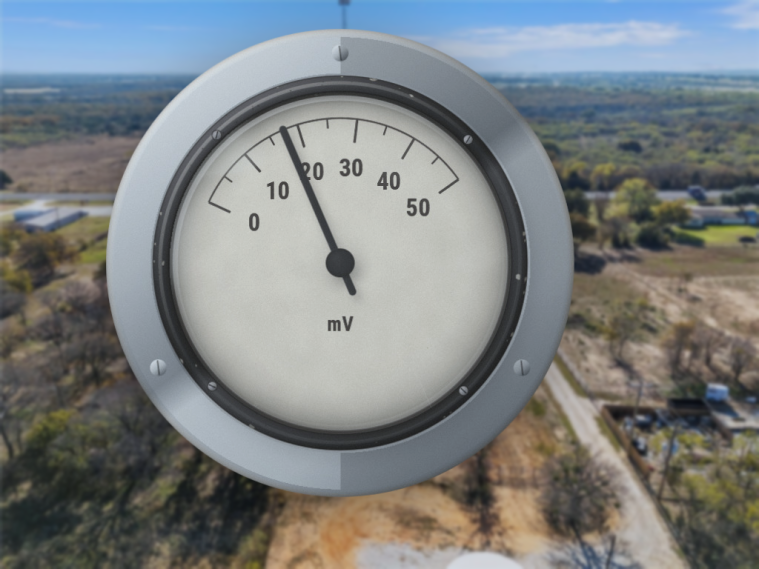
mV 17.5
